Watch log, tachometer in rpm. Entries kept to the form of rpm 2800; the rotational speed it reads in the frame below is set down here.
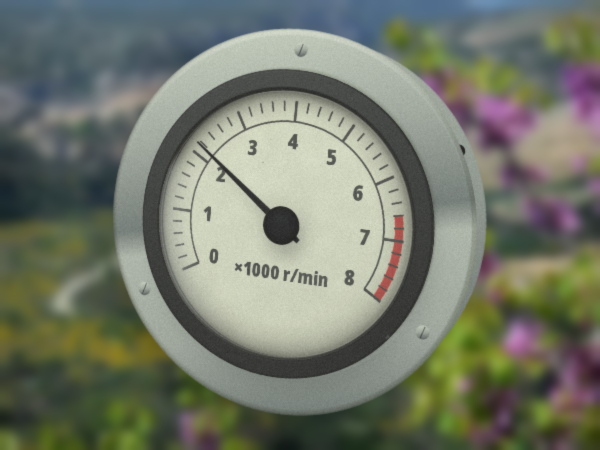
rpm 2200
